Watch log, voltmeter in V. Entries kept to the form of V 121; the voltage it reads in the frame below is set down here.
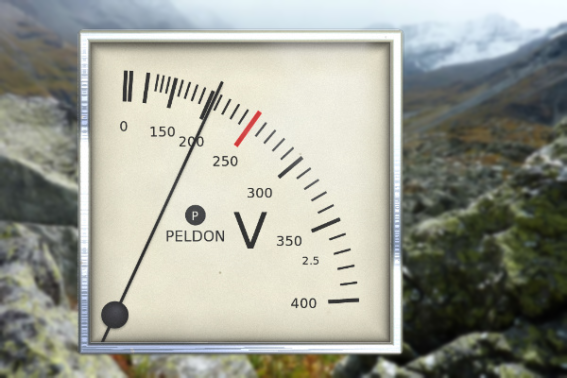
V 205
